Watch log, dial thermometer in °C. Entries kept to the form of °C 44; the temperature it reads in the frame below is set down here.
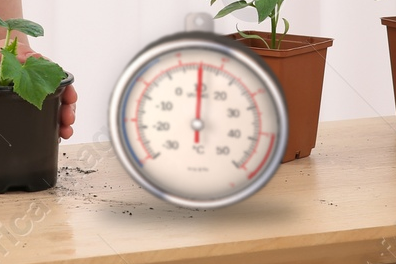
°C 10
